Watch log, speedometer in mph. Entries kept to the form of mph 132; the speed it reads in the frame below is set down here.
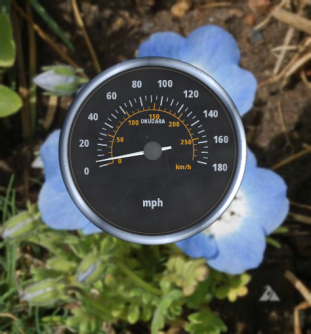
mph 5
